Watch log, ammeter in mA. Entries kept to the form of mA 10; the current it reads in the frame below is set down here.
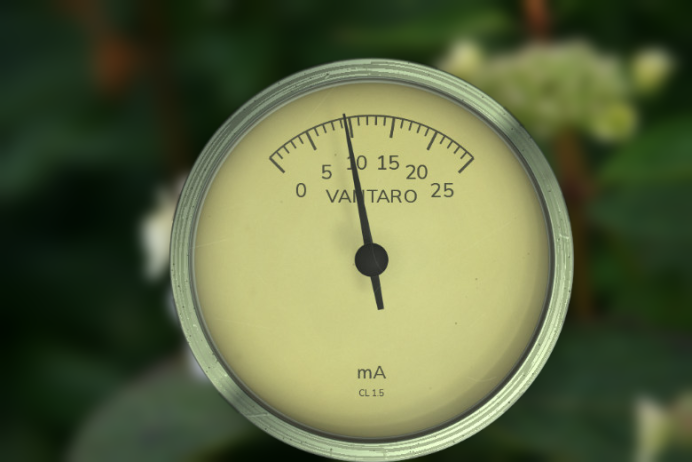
mA 9.5
